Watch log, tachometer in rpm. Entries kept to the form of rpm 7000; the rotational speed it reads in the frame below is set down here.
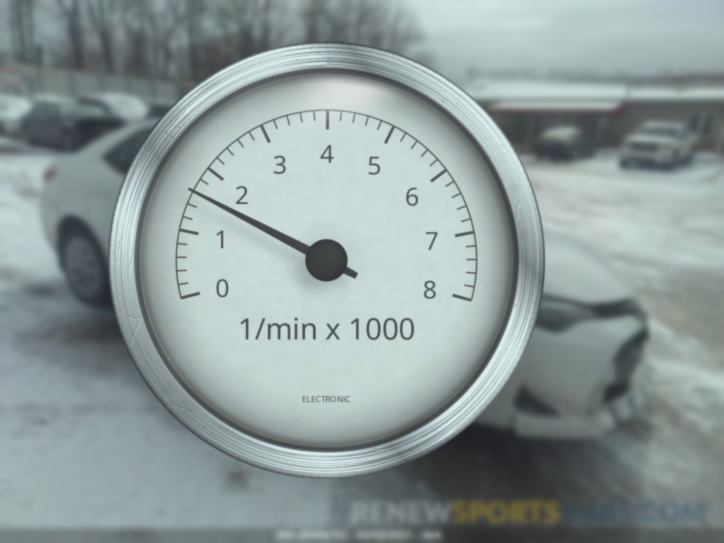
rpm 1600
